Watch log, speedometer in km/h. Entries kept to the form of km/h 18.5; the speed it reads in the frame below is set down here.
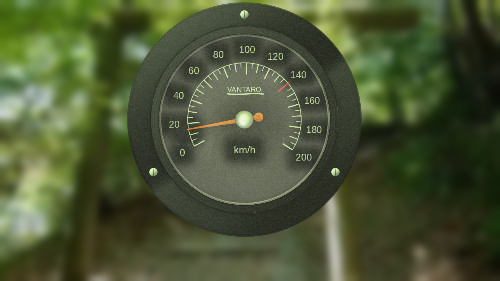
km/h 15
